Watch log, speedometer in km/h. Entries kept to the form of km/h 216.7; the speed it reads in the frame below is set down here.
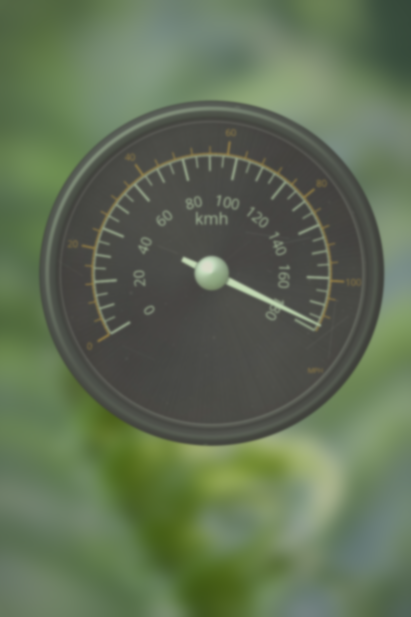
km/h 177.5
